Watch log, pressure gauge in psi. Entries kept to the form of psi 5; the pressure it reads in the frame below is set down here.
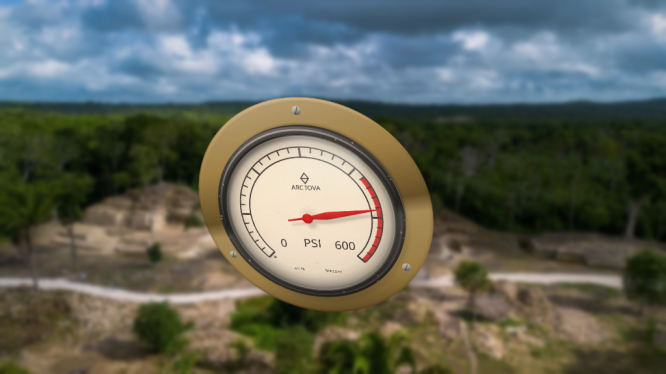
psi 480
